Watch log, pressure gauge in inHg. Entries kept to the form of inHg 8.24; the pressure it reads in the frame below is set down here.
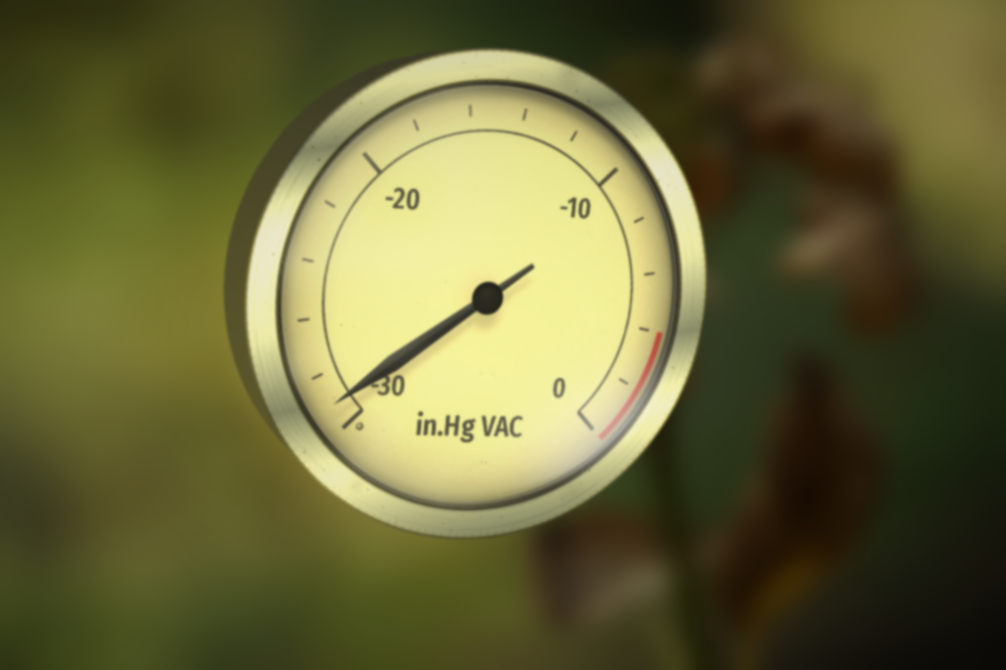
inHg -29
